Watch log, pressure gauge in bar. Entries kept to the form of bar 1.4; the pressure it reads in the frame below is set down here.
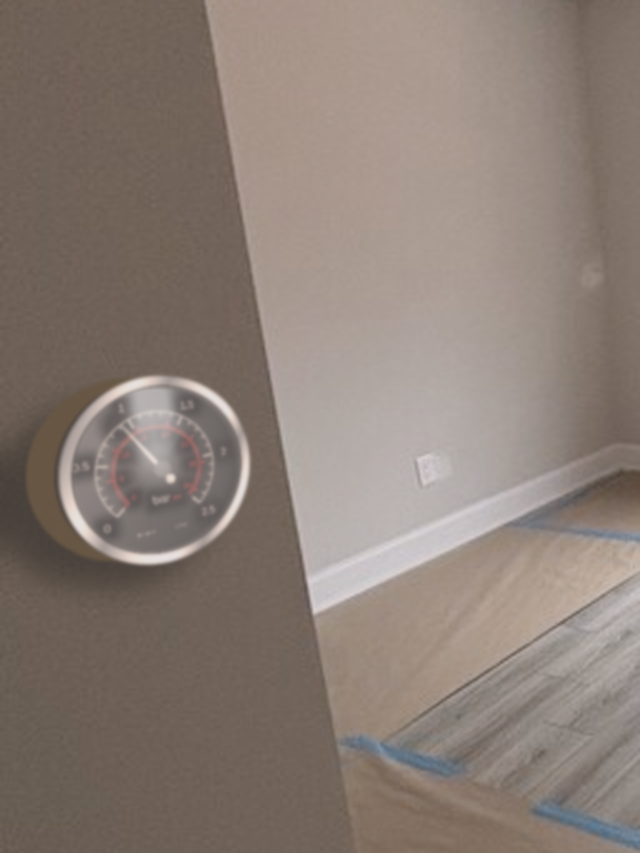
bar 0.9
